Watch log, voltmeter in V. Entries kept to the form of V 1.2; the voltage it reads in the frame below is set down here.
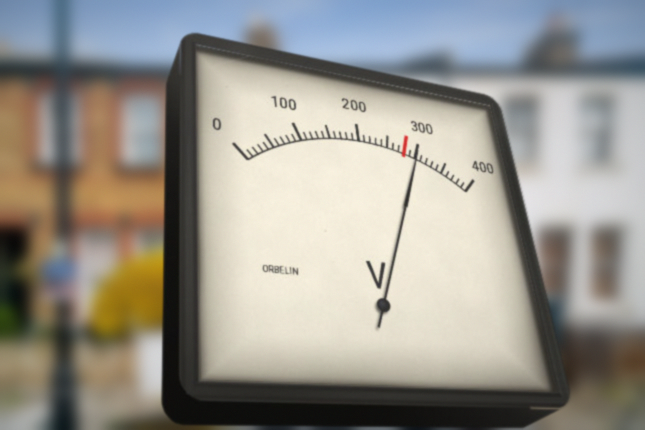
V 300
